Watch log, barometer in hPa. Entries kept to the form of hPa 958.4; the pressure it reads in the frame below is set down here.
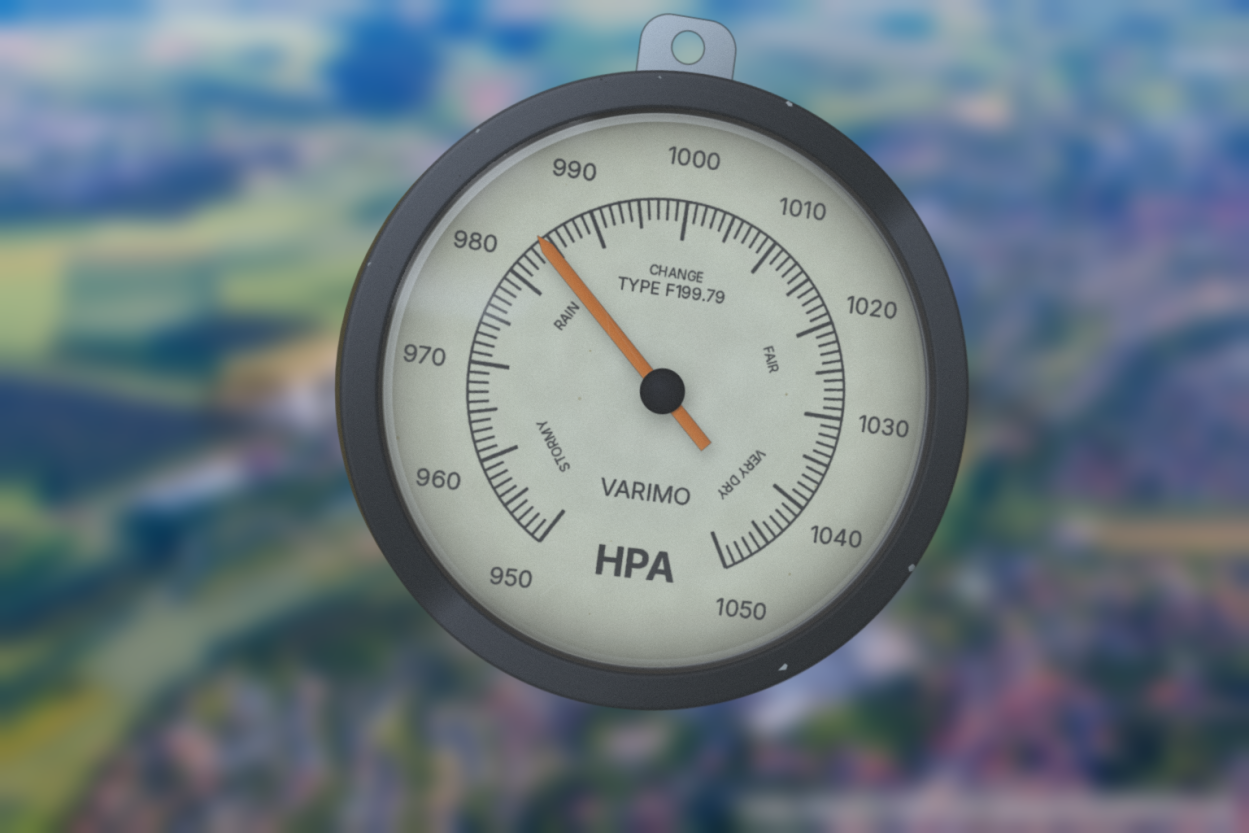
hPa 984
